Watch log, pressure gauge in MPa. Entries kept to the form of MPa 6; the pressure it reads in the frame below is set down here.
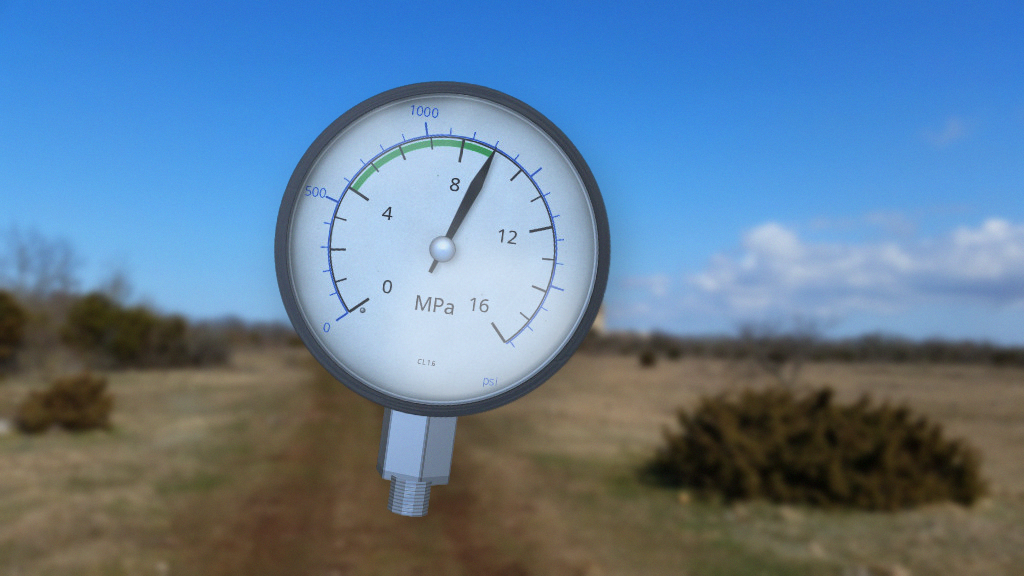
MPa 9
